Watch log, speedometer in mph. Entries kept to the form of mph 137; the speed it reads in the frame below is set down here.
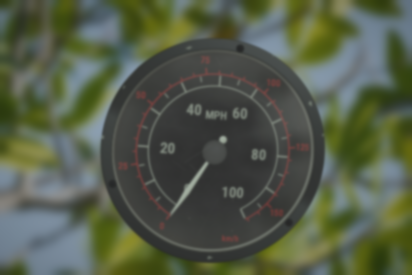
mph 0
